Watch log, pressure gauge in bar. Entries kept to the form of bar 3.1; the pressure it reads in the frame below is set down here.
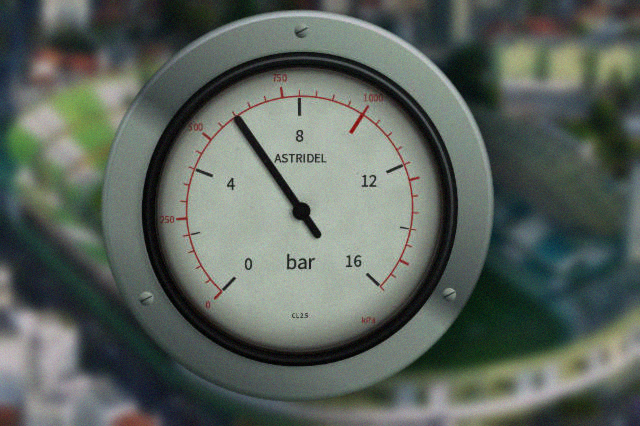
bar 6
